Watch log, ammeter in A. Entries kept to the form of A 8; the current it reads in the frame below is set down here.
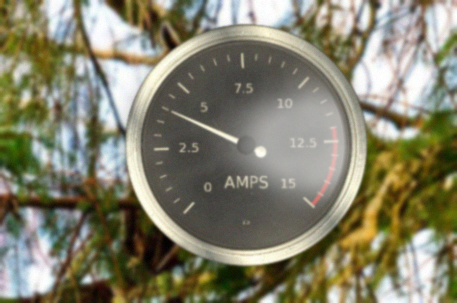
A 4
